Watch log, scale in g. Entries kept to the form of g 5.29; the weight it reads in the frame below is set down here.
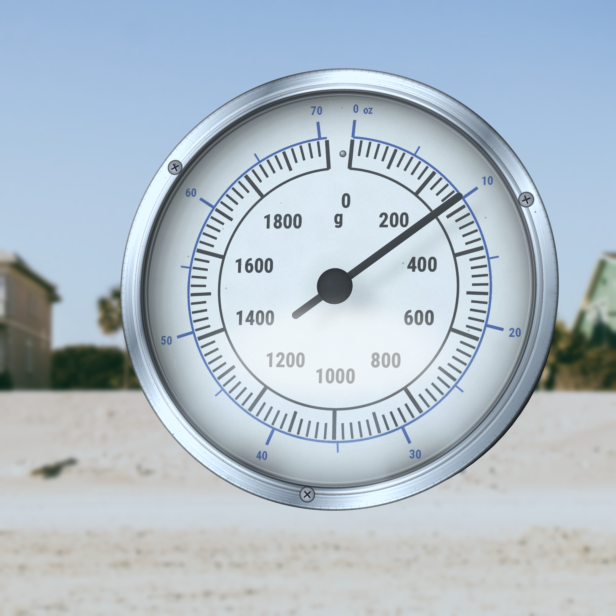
g 280
